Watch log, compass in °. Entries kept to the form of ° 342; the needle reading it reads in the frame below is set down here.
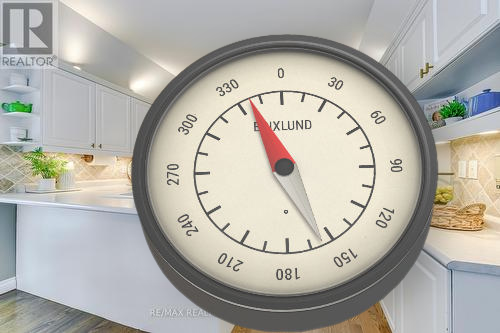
° 337.5
